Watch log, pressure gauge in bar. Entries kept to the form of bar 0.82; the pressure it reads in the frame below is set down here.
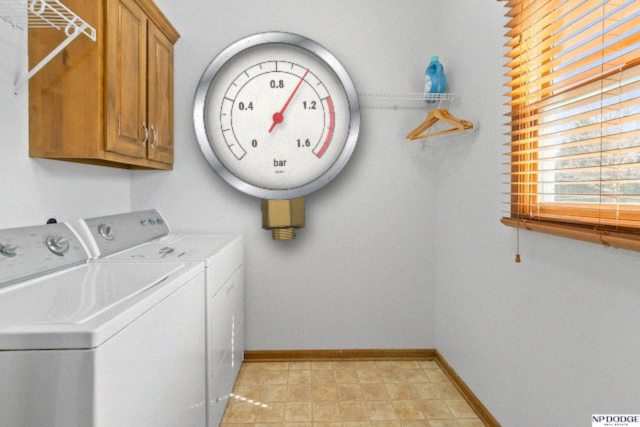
bar 1
